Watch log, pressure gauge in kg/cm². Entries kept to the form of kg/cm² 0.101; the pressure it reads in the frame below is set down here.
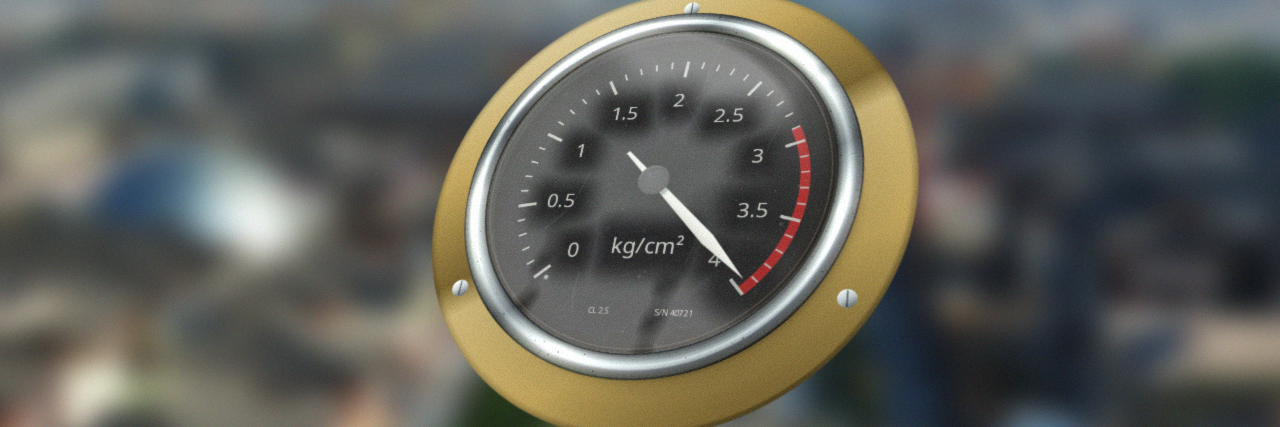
kg/cm² 3.95
